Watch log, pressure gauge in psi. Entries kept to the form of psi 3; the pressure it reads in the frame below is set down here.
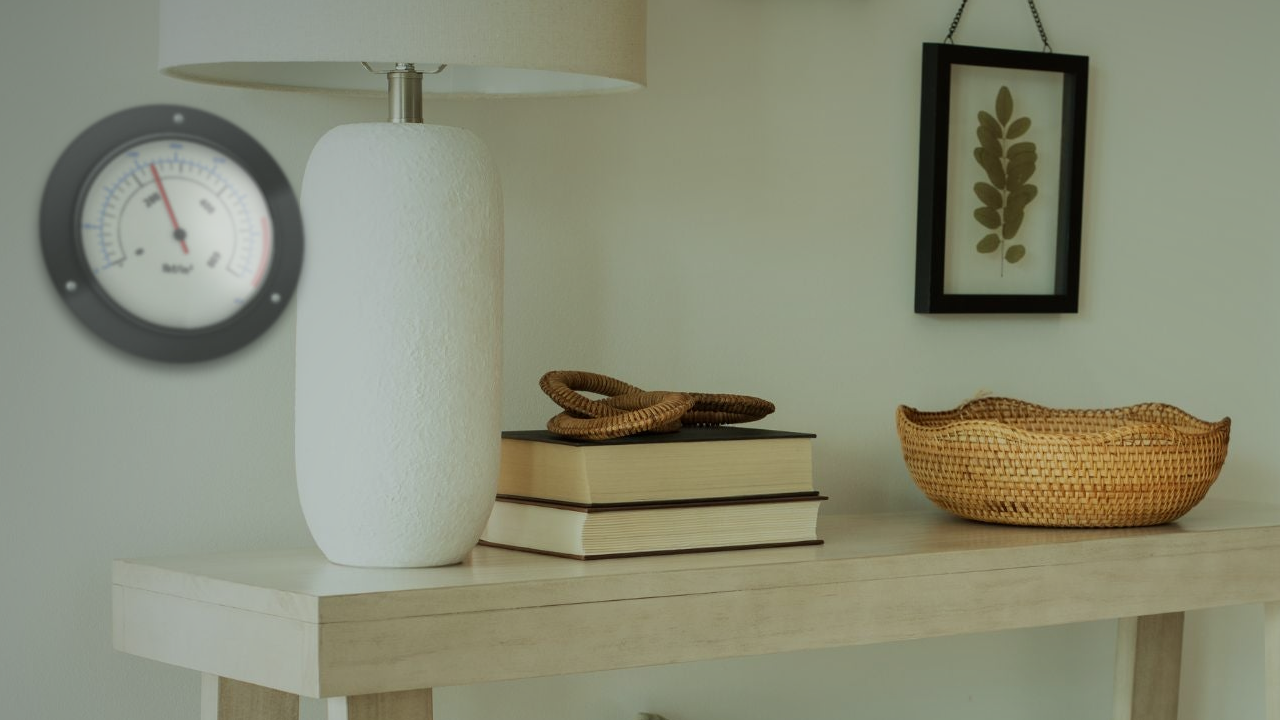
psi 240
